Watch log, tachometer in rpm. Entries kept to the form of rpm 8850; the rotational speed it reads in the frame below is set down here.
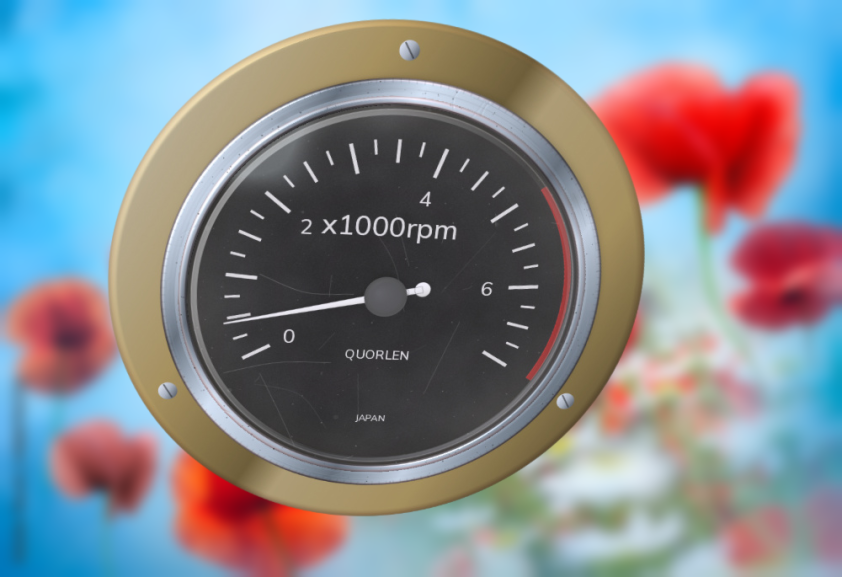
rpm 500
